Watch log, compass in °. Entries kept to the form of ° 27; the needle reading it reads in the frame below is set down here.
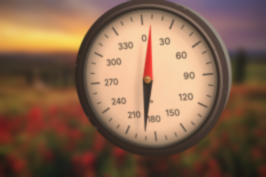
° 10
